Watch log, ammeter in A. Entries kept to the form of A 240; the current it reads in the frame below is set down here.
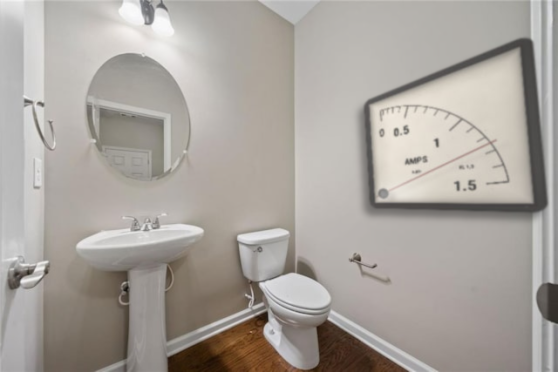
A 1.25
